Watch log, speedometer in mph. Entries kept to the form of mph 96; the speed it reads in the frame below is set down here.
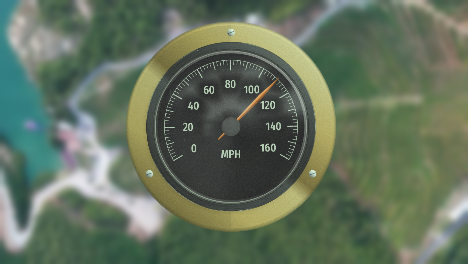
mph 110
